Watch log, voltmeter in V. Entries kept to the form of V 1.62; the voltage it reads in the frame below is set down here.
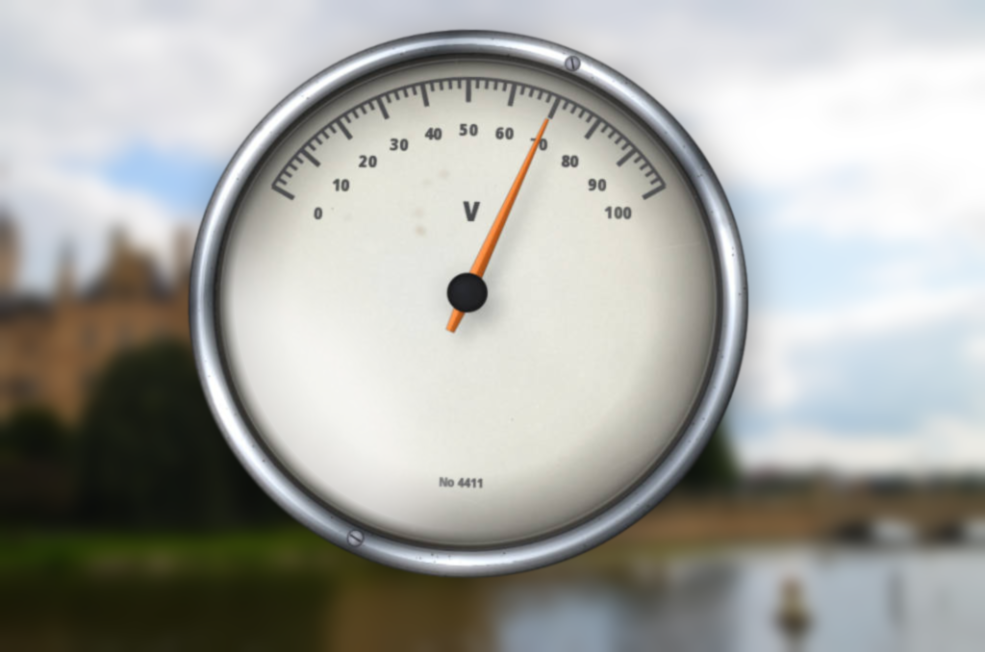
V 70
